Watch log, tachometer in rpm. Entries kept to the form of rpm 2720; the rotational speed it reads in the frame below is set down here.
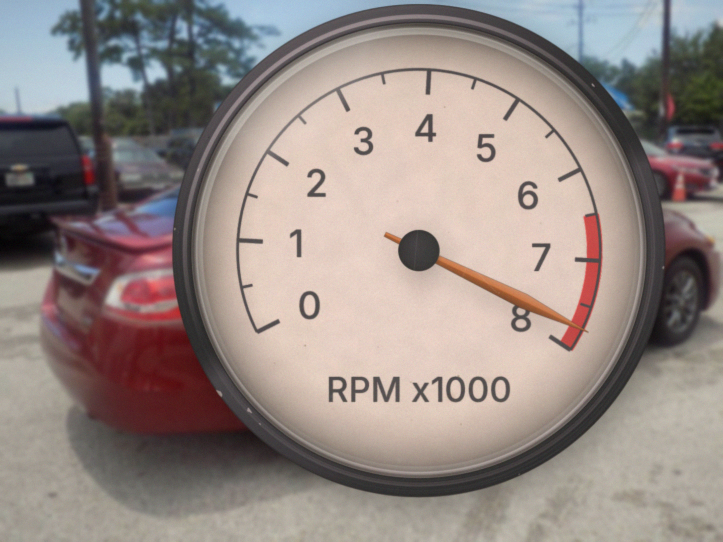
rpm 7750
